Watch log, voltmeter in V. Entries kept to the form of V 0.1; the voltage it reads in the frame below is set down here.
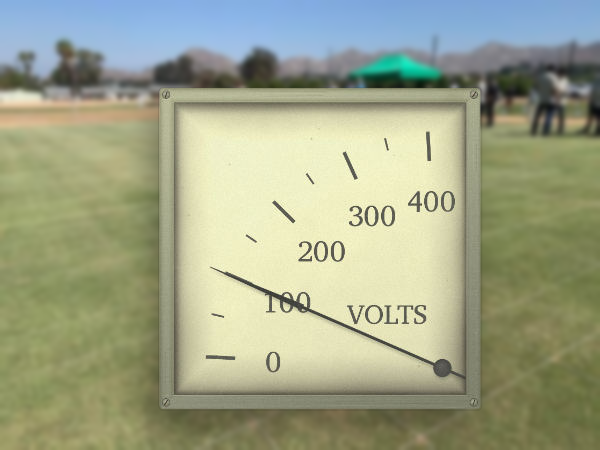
V 100
